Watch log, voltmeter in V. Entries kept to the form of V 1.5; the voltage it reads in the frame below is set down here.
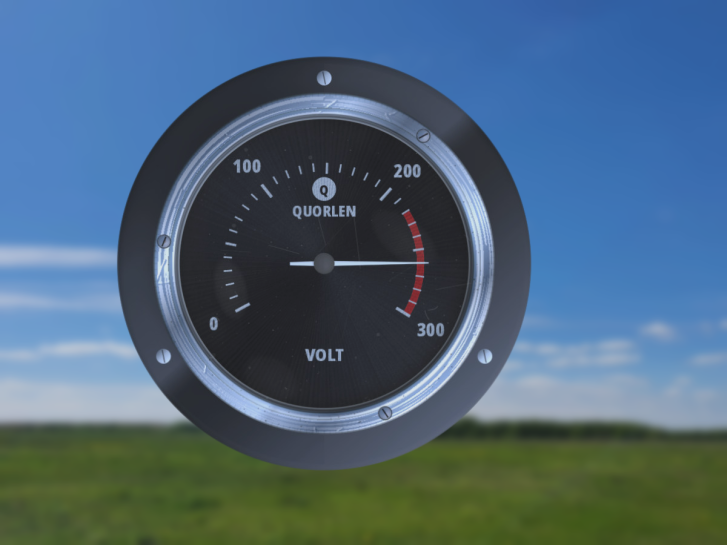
V 260
